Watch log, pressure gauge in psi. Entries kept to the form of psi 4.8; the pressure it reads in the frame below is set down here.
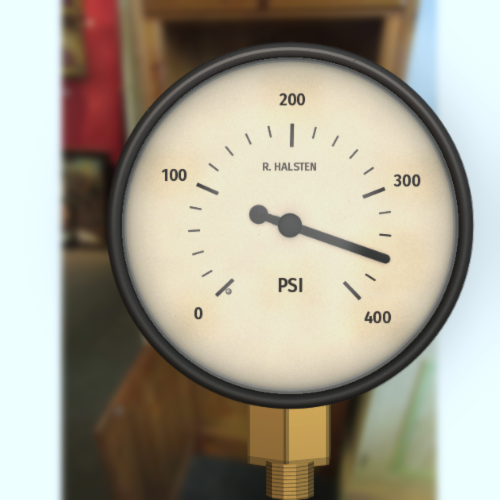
psi 360
